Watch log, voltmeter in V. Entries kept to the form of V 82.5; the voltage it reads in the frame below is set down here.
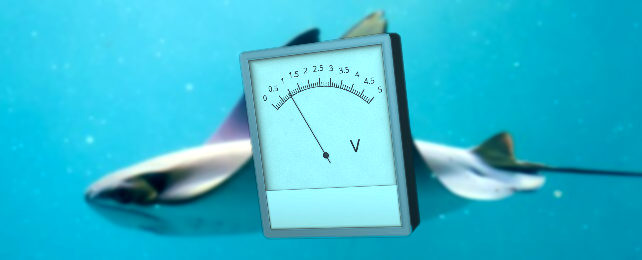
V 1
